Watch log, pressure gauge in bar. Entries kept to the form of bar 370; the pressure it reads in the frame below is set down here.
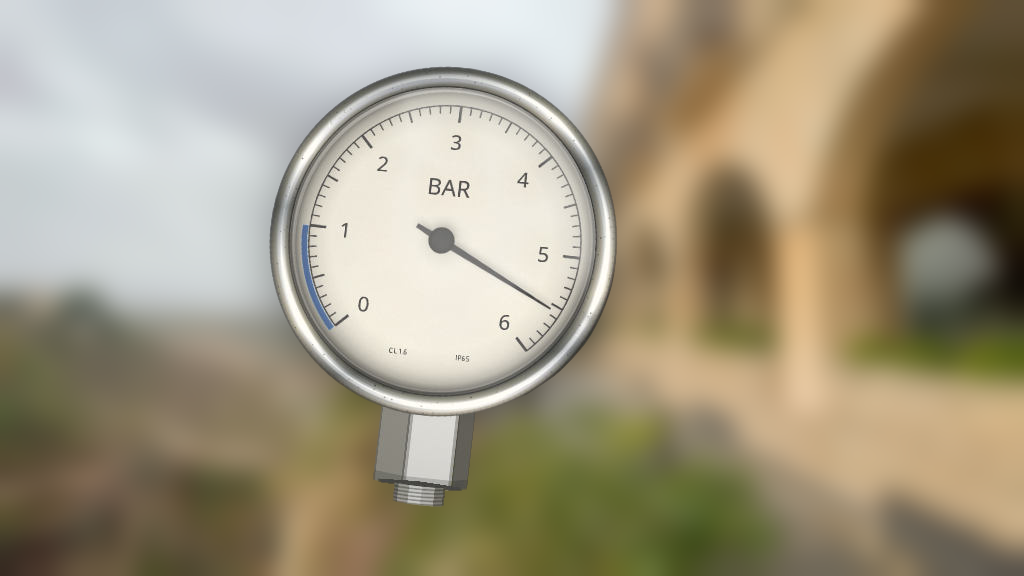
bar 5.55
